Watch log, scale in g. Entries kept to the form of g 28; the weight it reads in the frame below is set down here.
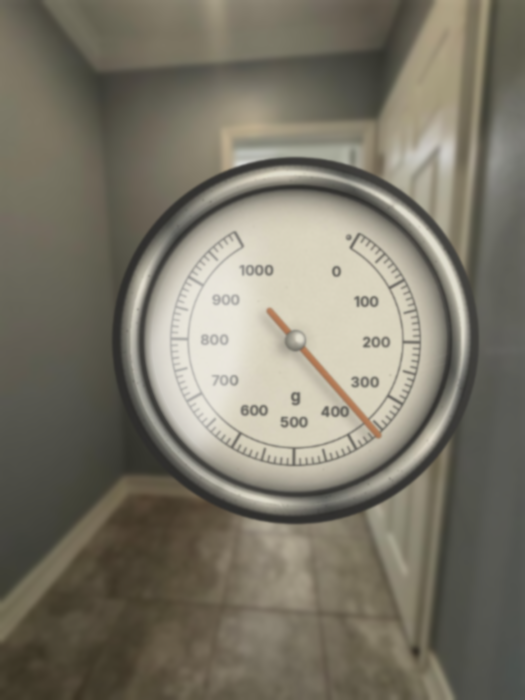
g 360
